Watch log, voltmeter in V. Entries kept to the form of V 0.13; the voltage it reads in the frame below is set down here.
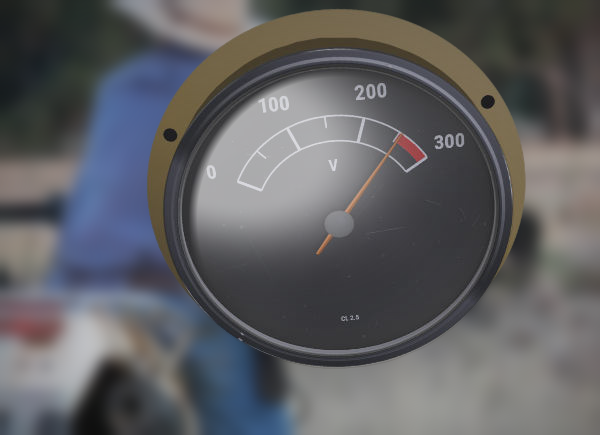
V 250
